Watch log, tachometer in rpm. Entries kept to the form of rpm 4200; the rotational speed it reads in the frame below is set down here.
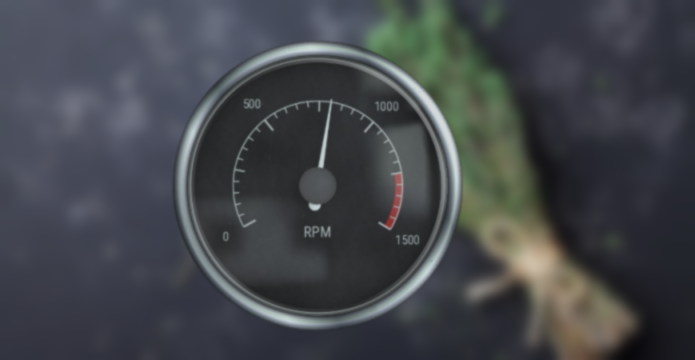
rpm 800
